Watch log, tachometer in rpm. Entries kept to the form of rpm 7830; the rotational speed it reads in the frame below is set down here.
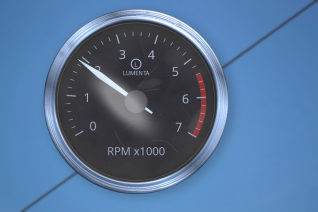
rpm 1900
